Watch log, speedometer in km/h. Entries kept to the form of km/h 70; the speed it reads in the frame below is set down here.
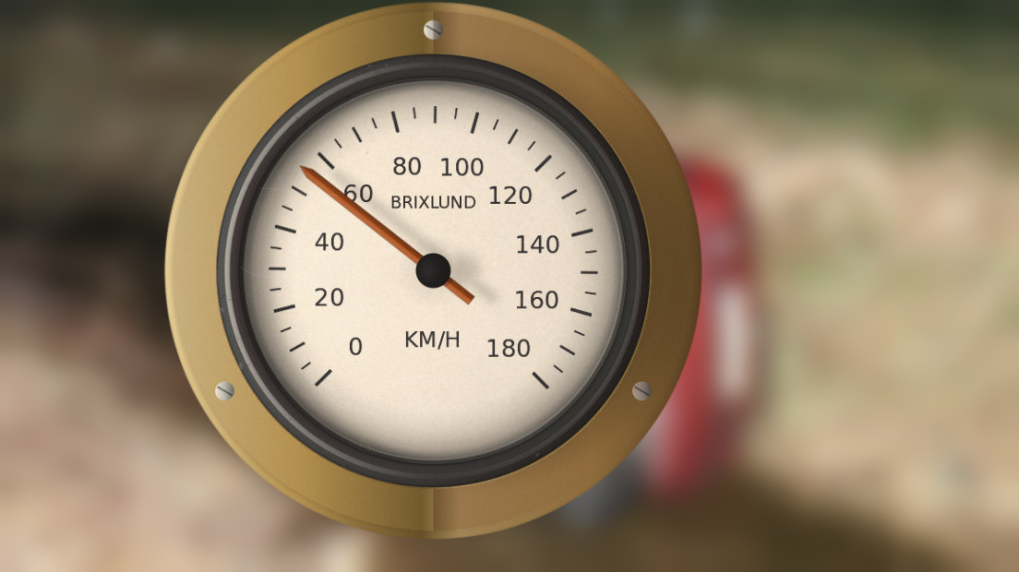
km/h 55
